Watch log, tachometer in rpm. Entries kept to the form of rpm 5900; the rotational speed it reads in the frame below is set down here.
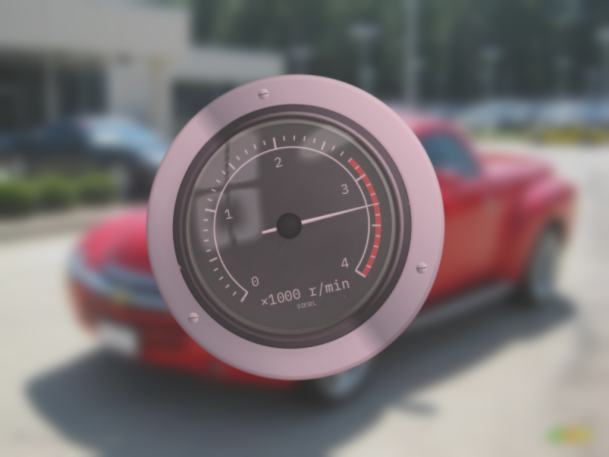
rpm 3300
